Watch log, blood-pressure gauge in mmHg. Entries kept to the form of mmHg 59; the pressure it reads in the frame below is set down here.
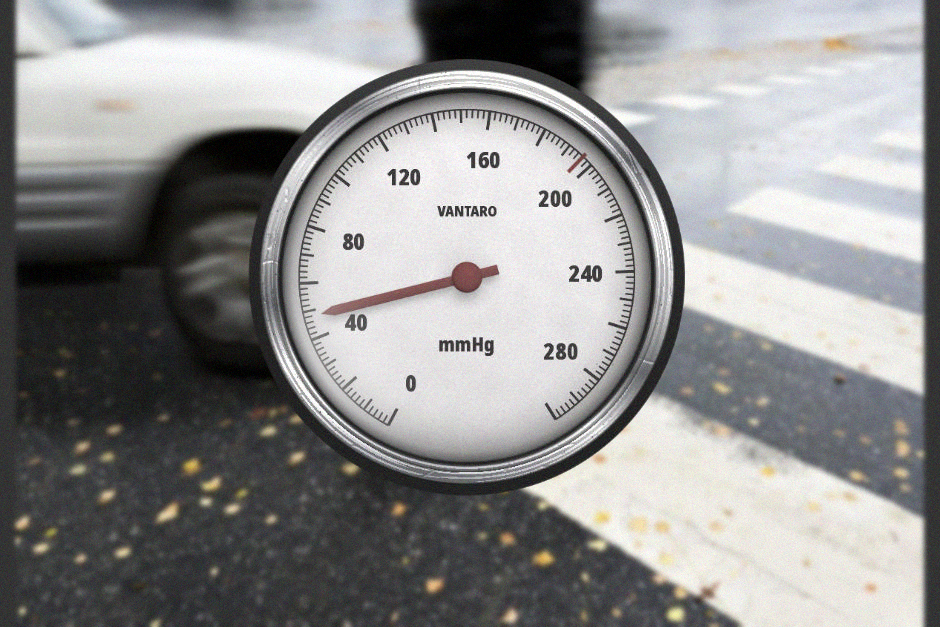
mmHg 48
